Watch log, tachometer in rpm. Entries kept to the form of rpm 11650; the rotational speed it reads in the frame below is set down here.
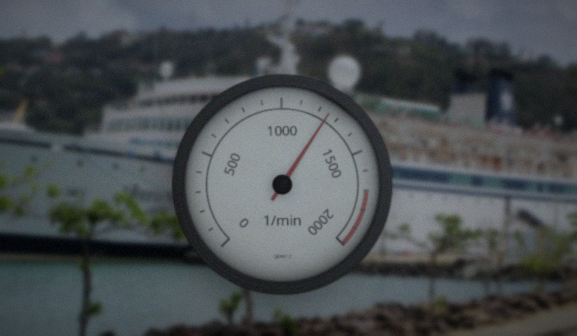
rpm 1250
